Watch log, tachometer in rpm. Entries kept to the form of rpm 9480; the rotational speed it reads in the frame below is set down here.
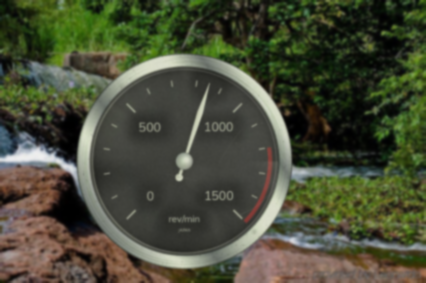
rpm 850
